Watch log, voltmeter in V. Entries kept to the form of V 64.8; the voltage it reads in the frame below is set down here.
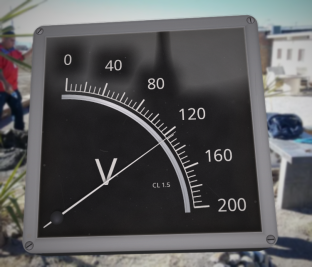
V 125
